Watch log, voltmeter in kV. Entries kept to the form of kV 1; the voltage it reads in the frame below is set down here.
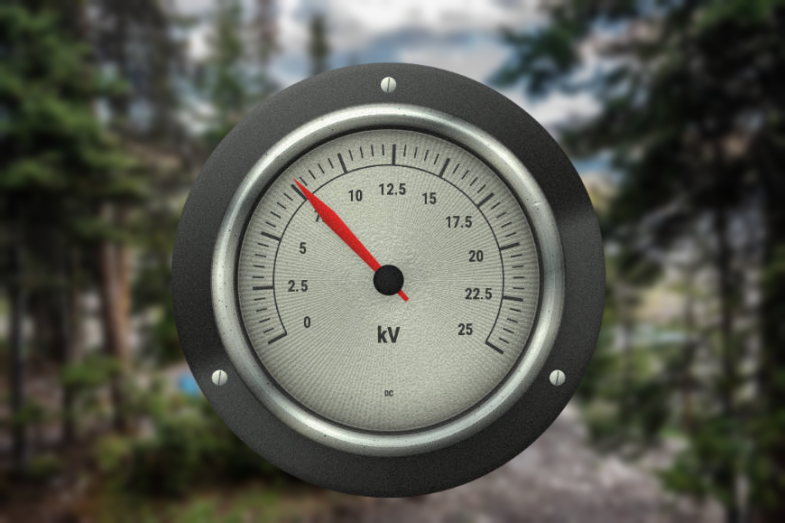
kV 7.75
